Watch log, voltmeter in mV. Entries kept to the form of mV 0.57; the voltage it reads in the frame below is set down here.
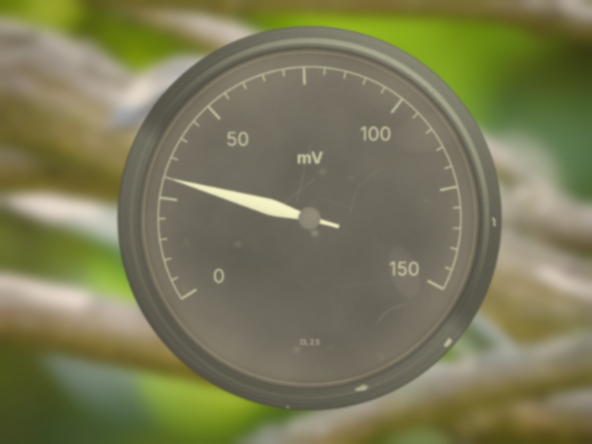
mV 30
